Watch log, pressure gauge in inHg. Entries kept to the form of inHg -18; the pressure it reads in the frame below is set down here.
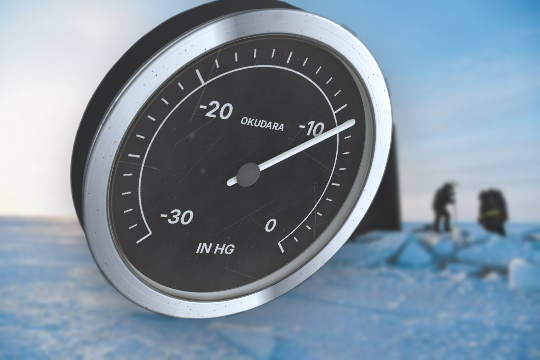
inHg -9
